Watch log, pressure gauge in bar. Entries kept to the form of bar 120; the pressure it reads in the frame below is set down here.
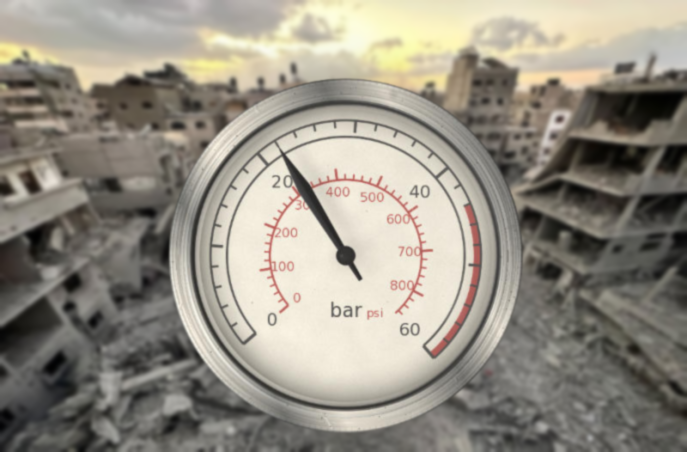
bar 22
